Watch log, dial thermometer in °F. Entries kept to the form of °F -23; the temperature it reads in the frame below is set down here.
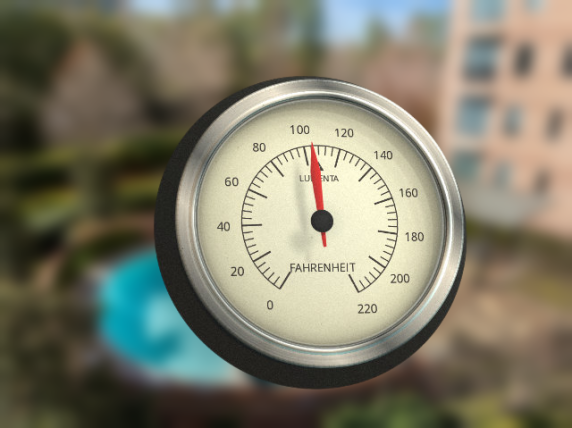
°F 104
